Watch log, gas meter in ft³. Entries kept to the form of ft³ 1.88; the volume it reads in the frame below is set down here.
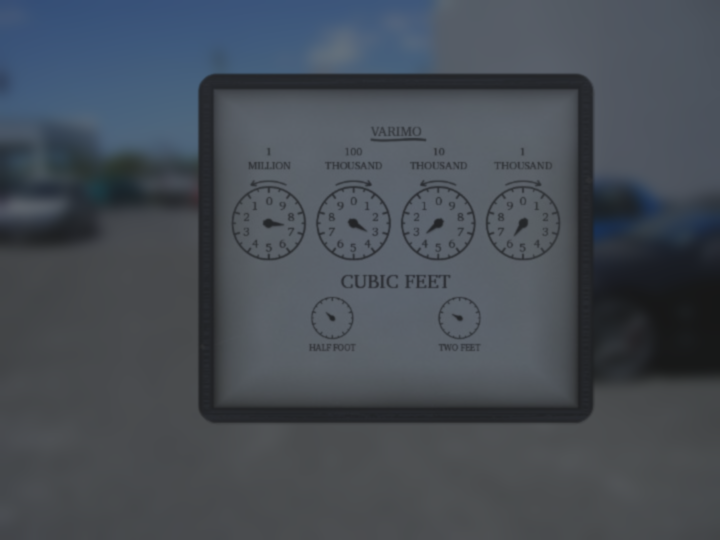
ft³ 733600
